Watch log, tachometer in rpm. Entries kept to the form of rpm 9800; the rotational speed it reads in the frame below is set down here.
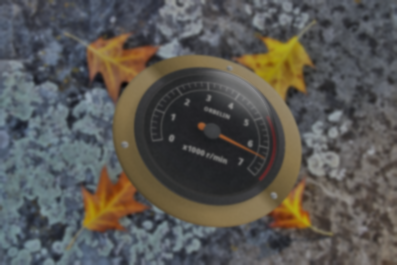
rpm 6400
